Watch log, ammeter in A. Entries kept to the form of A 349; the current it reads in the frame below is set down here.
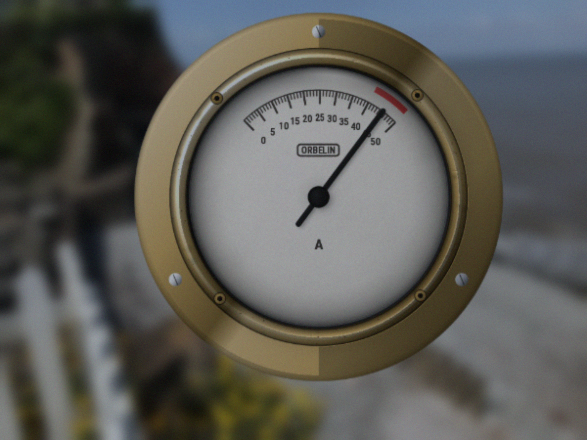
A 45
